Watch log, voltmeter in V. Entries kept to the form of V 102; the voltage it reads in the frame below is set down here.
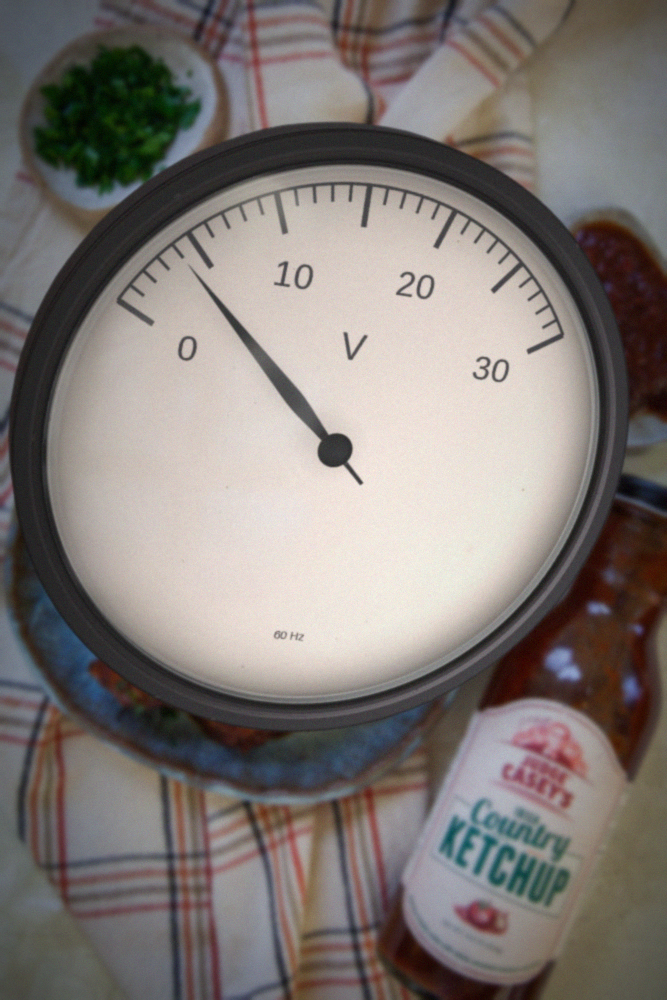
V 4
